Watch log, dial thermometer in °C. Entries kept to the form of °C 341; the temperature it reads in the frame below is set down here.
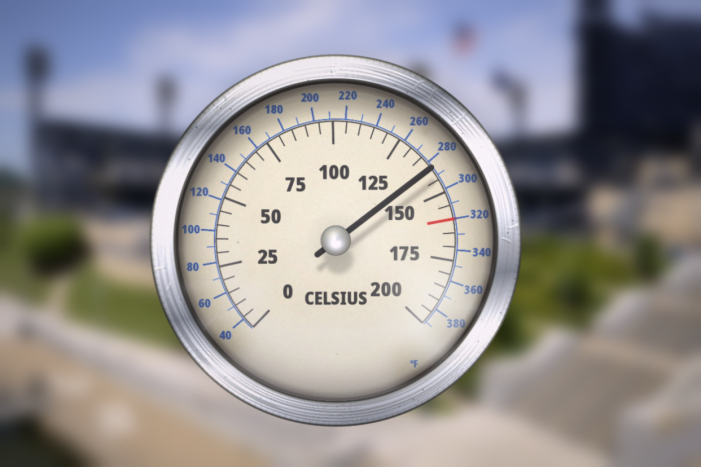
°C 140
